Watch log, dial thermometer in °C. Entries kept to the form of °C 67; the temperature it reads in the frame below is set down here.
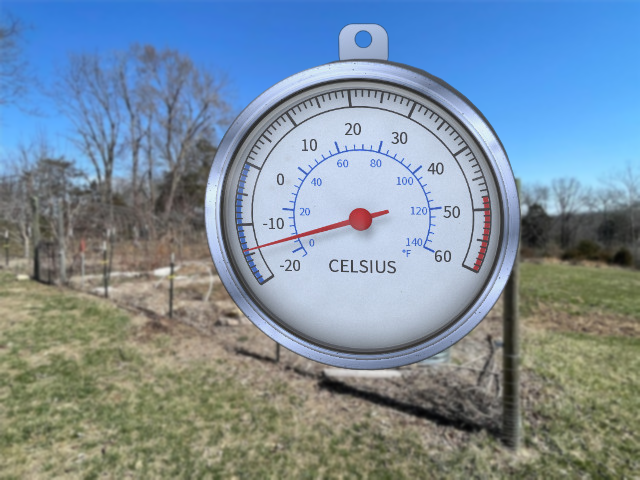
°C -14
